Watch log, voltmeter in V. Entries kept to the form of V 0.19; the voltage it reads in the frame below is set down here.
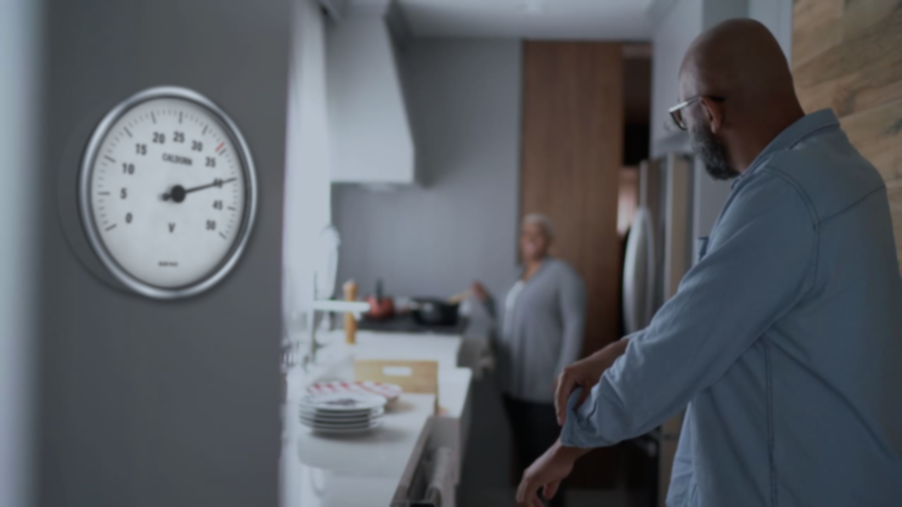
V 40
